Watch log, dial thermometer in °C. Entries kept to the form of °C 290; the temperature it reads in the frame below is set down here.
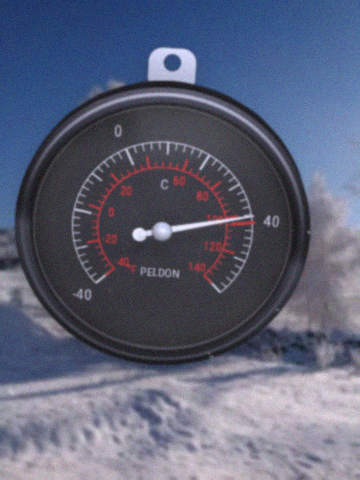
°C 38
